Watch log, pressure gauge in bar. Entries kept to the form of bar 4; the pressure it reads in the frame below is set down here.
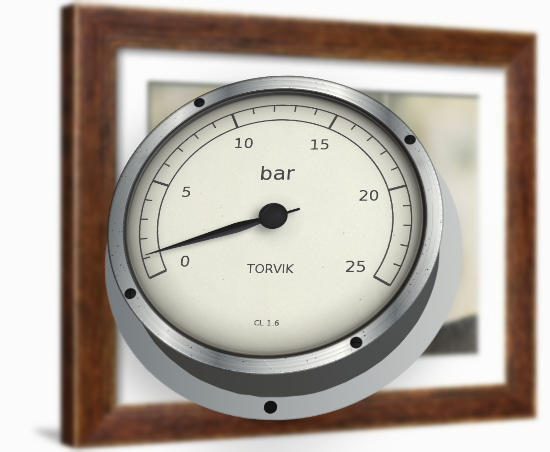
bar 1
